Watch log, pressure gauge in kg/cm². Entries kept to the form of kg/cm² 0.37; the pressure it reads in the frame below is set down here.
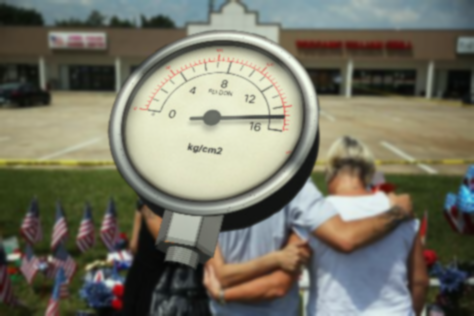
kg/cm² 15
